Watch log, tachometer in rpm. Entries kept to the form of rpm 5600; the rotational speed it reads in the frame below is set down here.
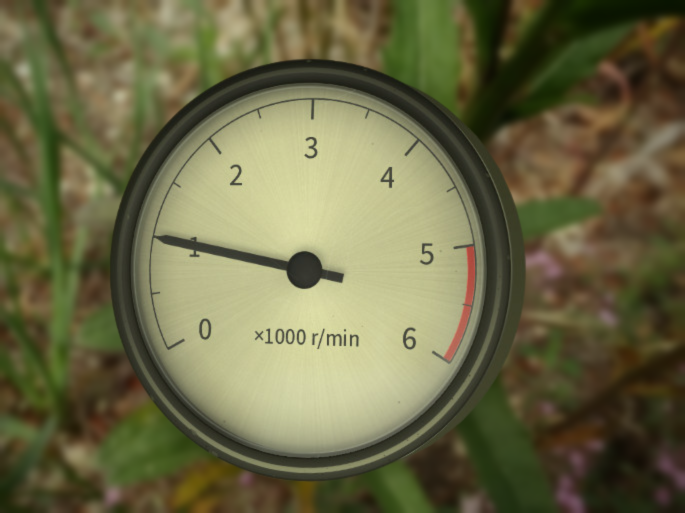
rpm 1000
